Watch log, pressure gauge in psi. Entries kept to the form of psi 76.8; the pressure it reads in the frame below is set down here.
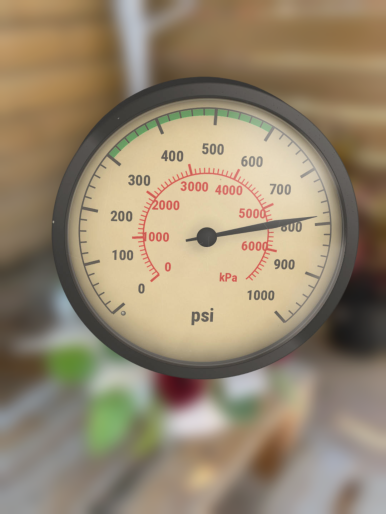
psi 780
